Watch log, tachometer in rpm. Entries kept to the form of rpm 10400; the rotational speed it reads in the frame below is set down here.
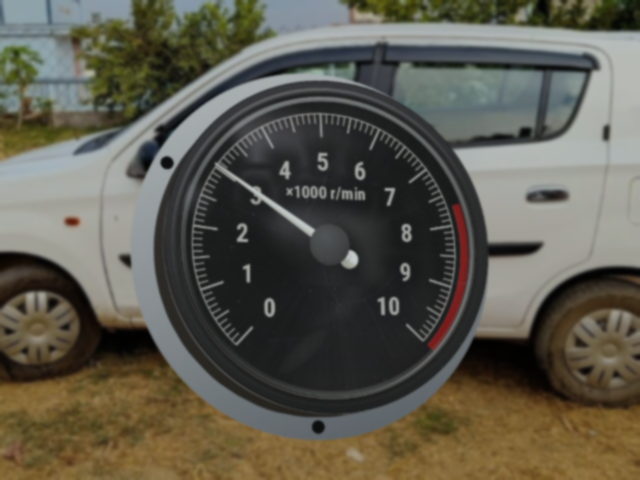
rpm 3000
